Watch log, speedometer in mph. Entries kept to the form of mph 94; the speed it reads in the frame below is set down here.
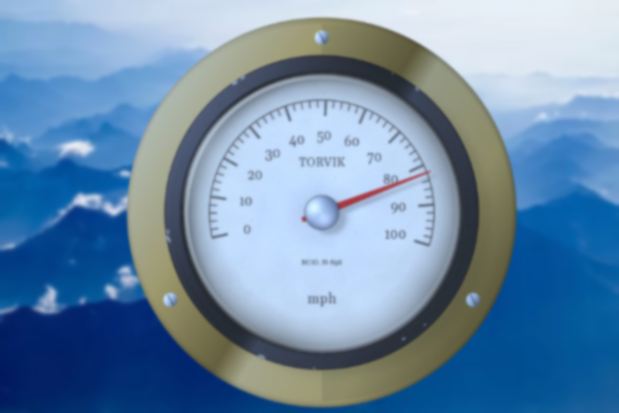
mph 82
